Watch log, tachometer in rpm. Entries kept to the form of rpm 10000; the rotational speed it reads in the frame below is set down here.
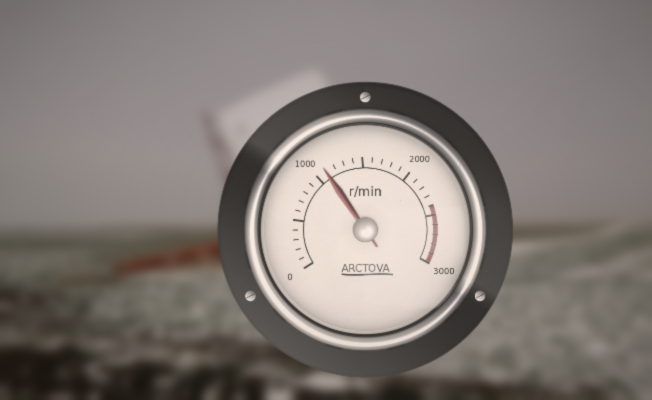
rpm 1100
